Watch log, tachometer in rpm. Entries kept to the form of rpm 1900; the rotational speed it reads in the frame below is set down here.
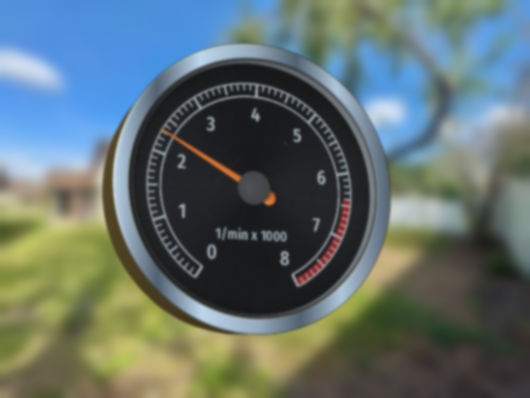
rpm 2300
